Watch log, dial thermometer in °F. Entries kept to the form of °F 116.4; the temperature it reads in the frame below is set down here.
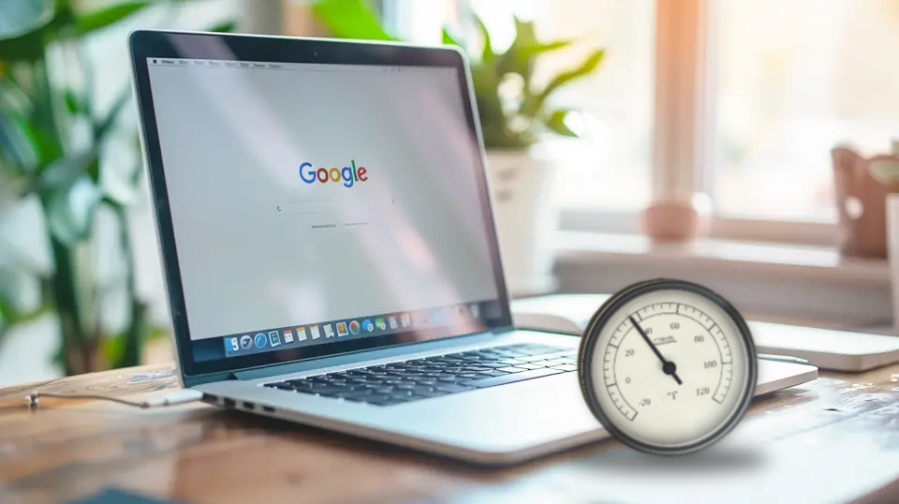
°F 36
